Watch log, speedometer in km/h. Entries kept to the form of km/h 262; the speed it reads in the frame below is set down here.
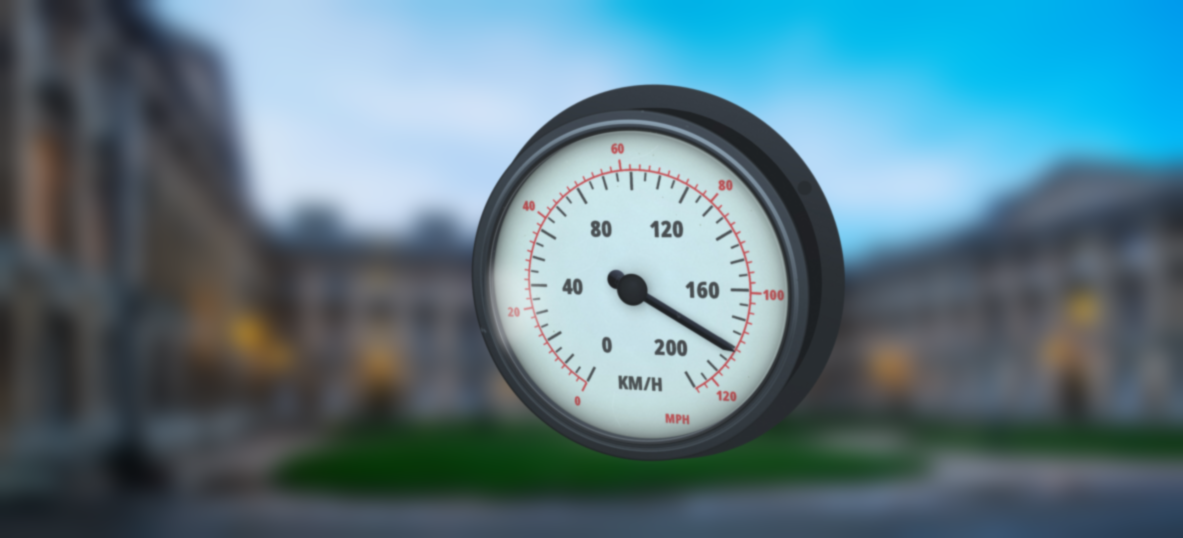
km/h 180
